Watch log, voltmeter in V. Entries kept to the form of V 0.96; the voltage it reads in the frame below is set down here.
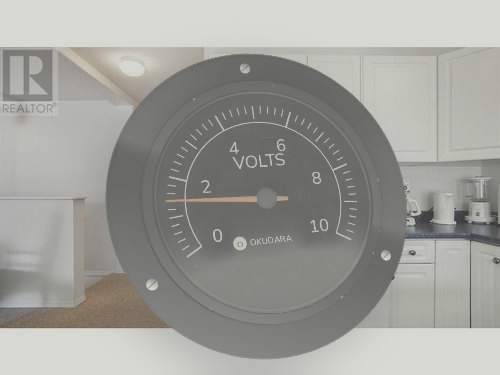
V 1.4
